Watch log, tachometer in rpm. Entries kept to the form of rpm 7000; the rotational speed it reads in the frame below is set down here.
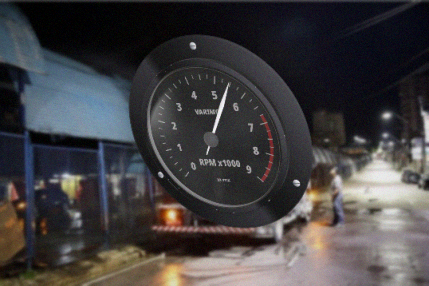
rpm 5500
